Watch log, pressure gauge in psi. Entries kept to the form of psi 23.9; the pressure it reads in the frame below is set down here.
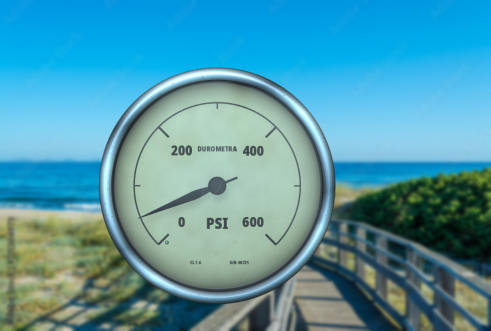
psi 50
